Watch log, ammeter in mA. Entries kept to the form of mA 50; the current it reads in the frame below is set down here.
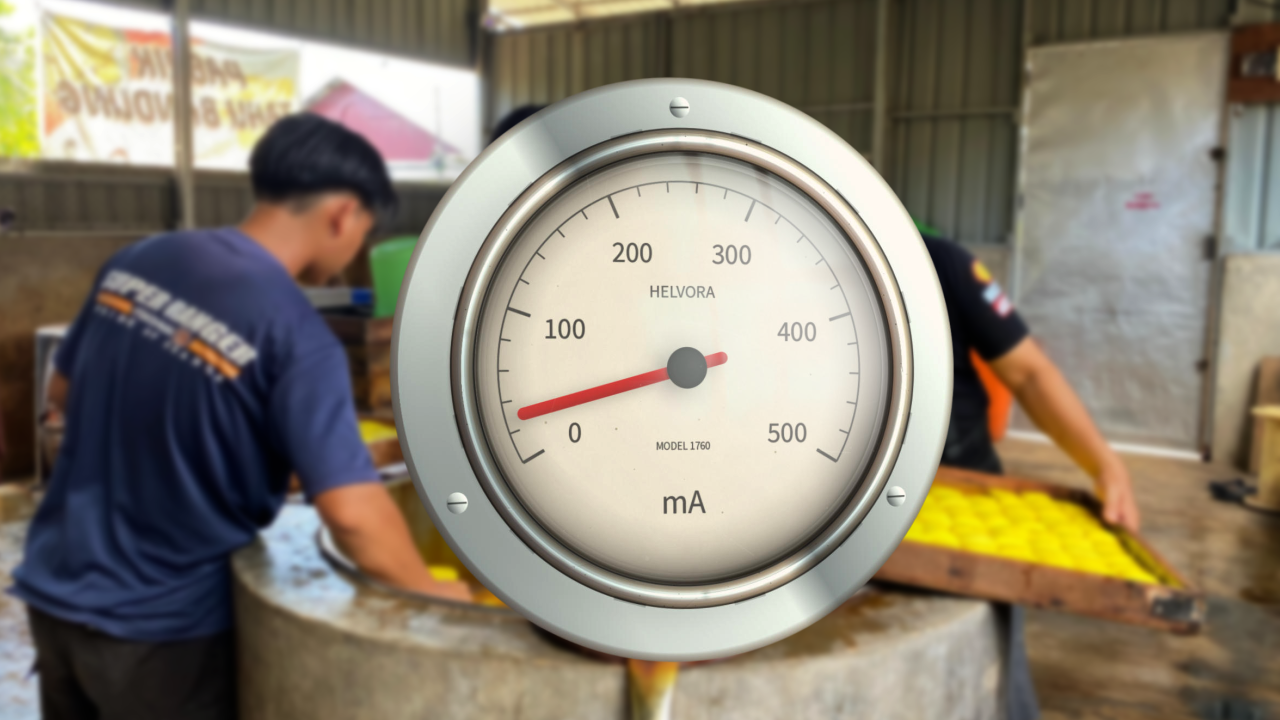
mA 30
